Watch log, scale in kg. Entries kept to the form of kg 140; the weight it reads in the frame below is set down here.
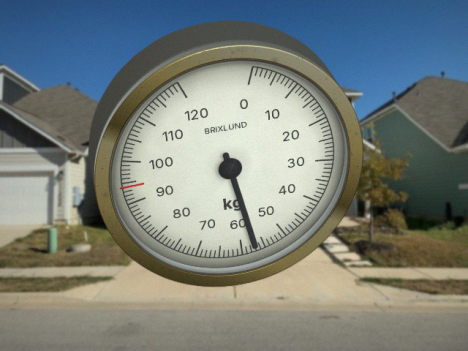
kg 57
